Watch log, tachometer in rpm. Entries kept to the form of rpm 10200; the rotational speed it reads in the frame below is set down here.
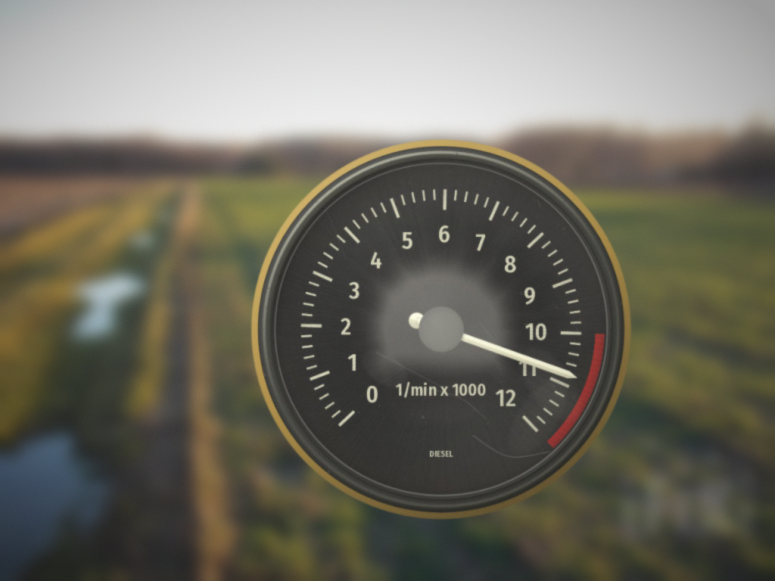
rpm 10800
